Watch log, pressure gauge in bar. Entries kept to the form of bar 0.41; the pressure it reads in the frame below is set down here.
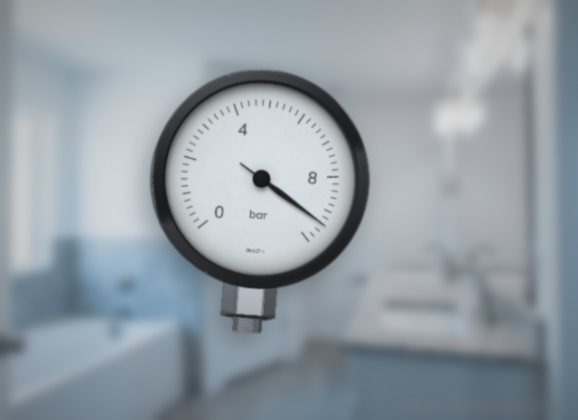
bar 9.4
